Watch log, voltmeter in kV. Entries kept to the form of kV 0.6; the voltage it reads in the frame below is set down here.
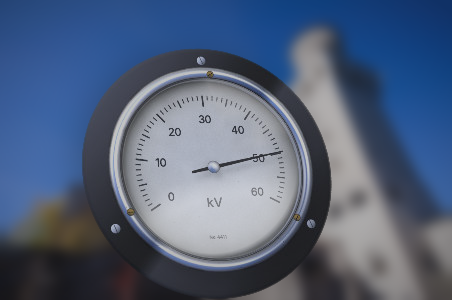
kV 50
